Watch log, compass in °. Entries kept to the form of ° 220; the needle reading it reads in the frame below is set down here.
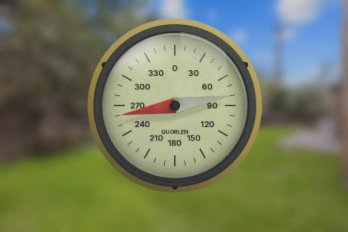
° 260
